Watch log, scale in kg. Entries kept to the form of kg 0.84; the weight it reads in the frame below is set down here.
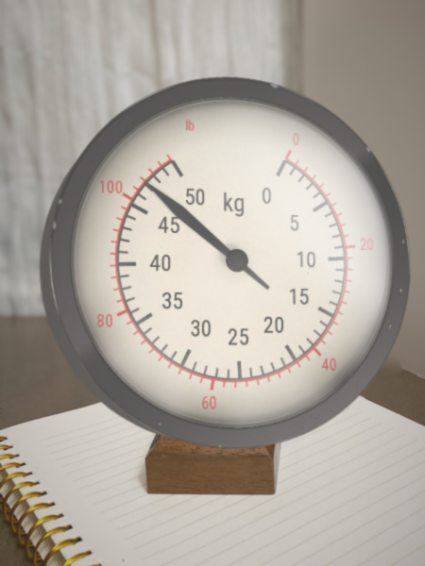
kg 47
